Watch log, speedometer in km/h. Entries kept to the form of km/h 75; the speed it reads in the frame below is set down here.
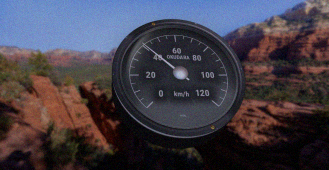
km/h 40
